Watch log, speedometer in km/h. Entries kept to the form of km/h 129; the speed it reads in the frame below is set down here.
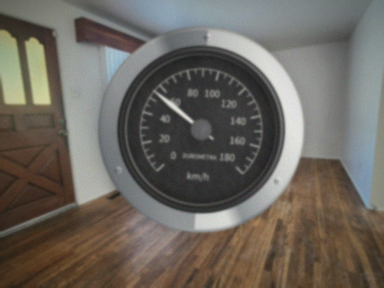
km/h 55
